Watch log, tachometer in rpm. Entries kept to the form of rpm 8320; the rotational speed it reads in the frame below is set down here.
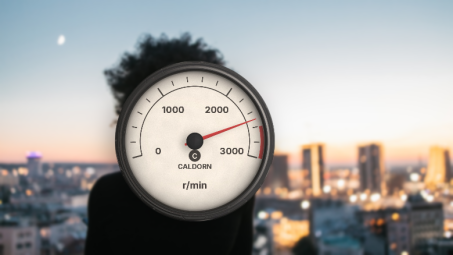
rpm 2500
